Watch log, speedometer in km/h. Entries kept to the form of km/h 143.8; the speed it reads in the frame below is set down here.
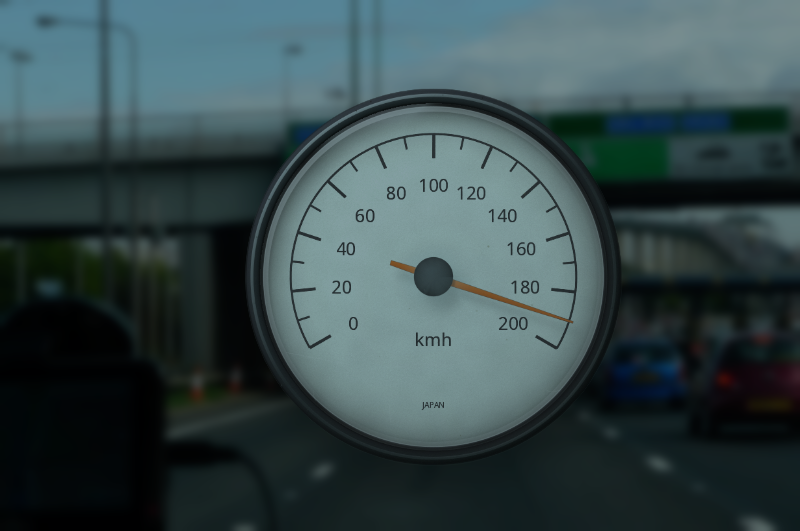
km/h 190
